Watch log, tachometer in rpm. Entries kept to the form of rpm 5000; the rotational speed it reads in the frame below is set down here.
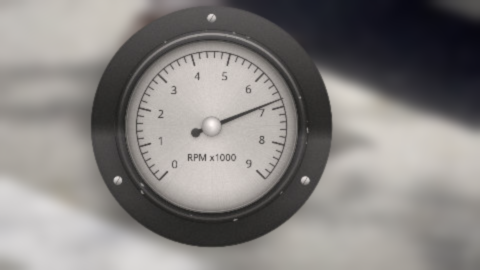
rpm 6800
